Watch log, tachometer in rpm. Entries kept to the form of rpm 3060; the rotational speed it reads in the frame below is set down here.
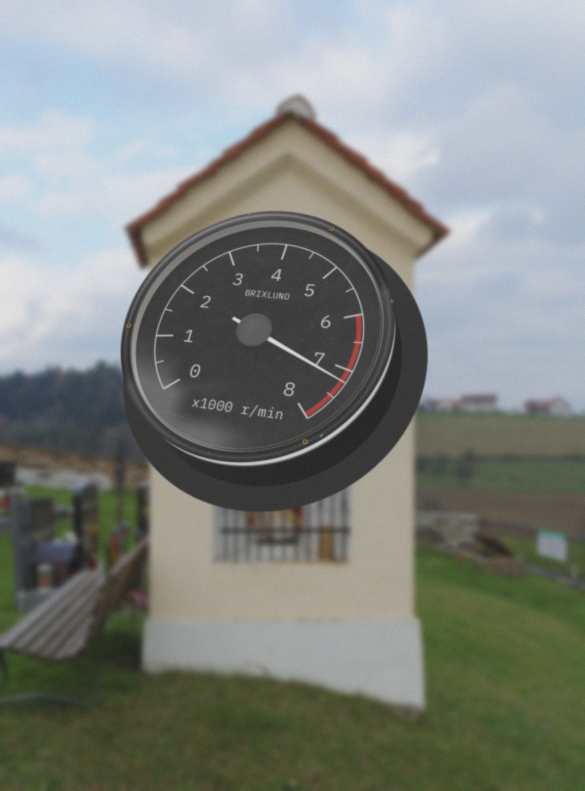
rpm 7250
